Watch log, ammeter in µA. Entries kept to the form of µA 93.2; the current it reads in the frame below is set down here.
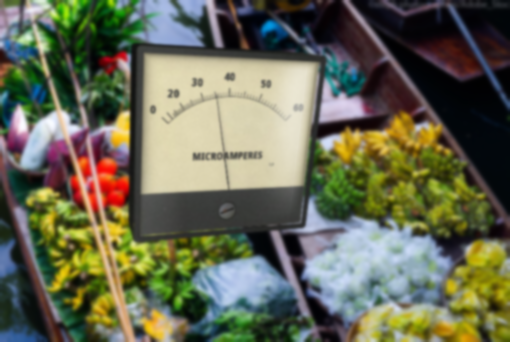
µA 35
